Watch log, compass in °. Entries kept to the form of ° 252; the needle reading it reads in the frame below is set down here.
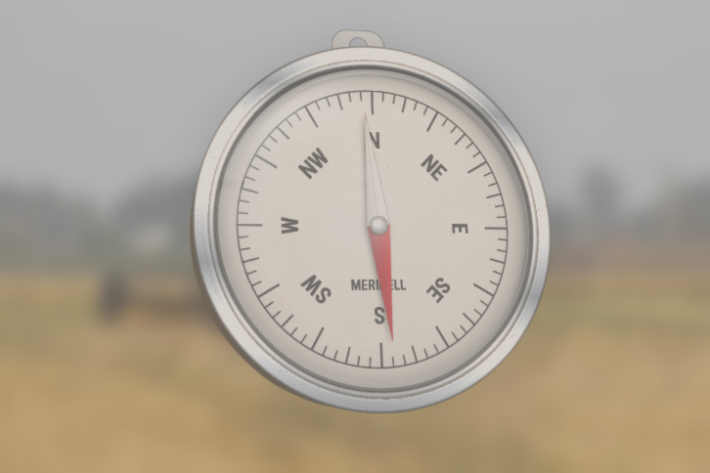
° 175
